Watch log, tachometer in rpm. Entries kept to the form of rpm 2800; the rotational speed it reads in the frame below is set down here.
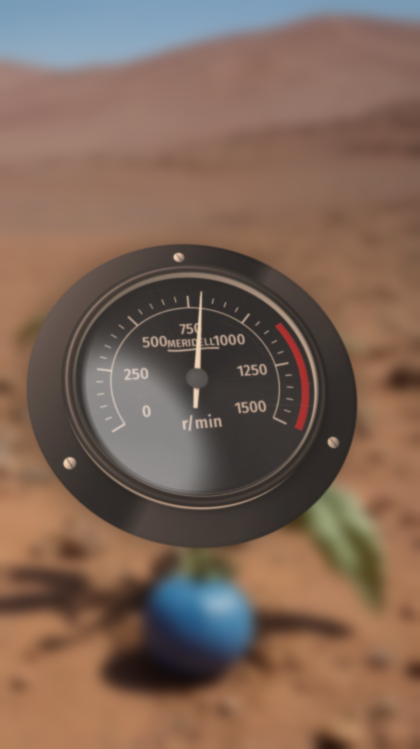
rpm 800
